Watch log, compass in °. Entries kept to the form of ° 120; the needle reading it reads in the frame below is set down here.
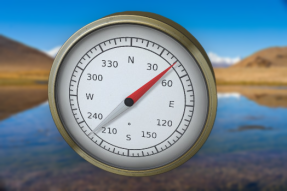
° 45
